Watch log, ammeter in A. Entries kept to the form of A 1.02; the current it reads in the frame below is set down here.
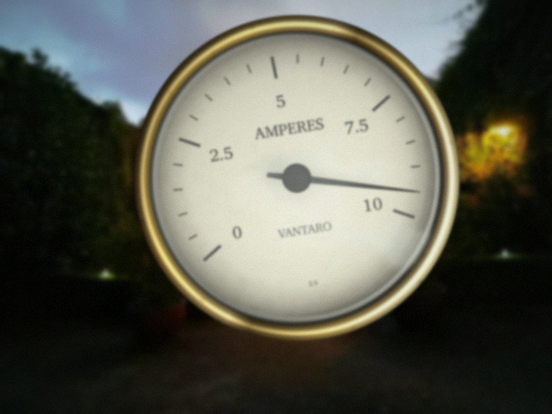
A 9.5
